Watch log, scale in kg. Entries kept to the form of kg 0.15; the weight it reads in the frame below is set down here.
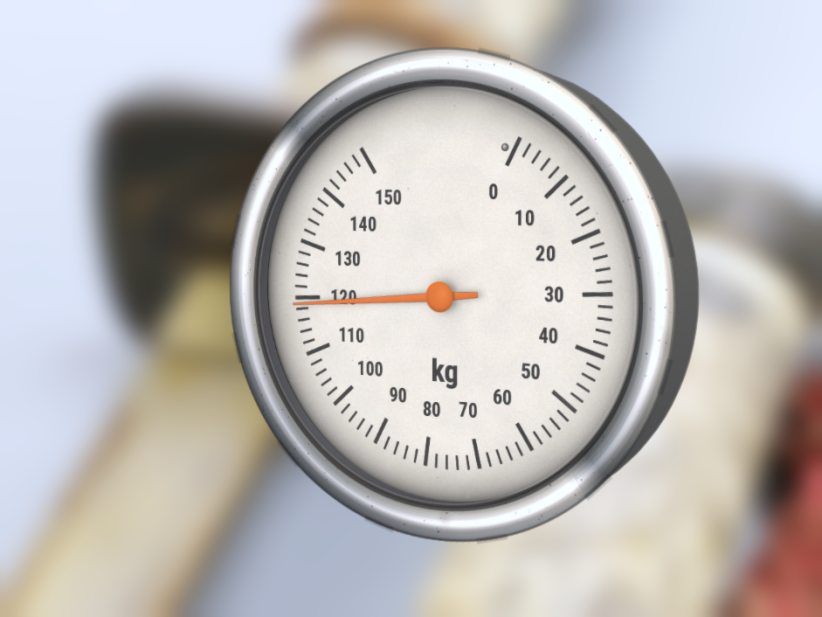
kg 119
